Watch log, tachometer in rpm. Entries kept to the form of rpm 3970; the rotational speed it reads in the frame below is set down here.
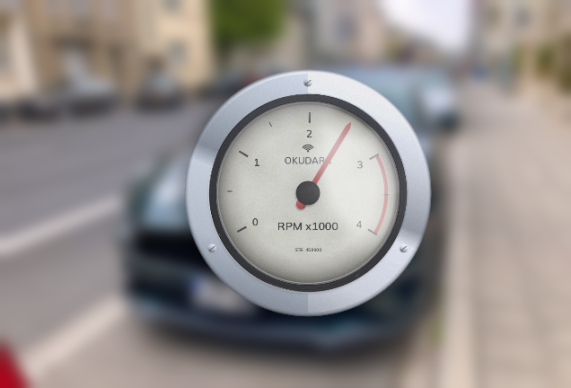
rpm 2500
